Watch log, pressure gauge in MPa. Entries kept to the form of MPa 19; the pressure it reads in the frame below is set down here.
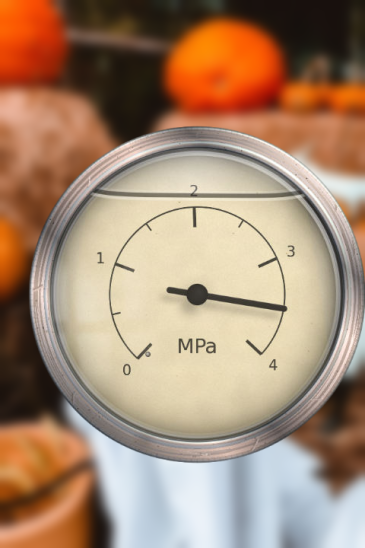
MPa 3.5
